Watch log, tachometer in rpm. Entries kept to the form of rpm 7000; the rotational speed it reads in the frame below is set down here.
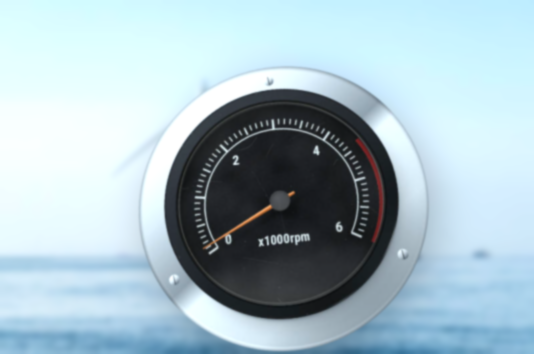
rpm 100
